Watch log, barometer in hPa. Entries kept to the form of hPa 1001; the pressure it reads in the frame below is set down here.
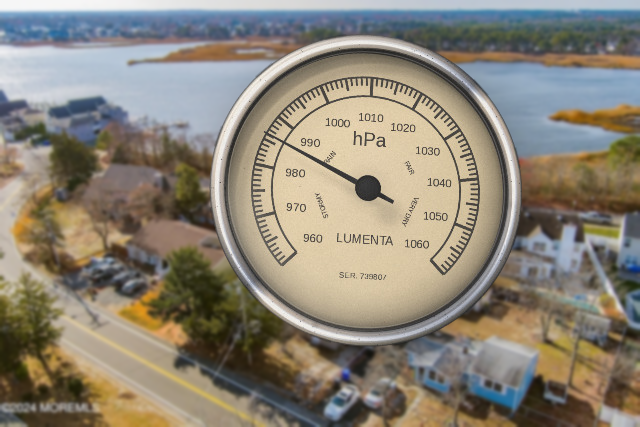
hPa 986
